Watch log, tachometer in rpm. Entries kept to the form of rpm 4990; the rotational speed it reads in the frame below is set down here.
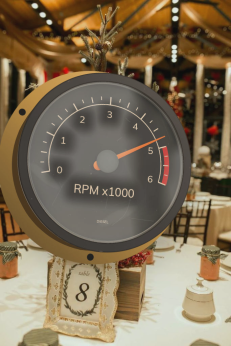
rpm 4750
